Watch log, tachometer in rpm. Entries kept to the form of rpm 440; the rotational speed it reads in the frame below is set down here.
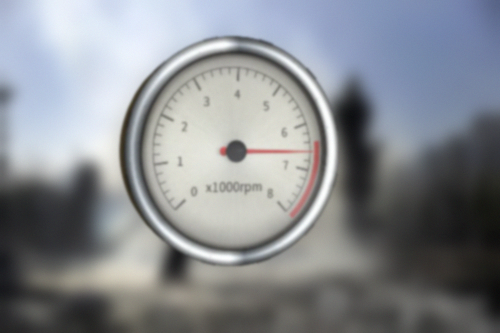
rpm 6600
